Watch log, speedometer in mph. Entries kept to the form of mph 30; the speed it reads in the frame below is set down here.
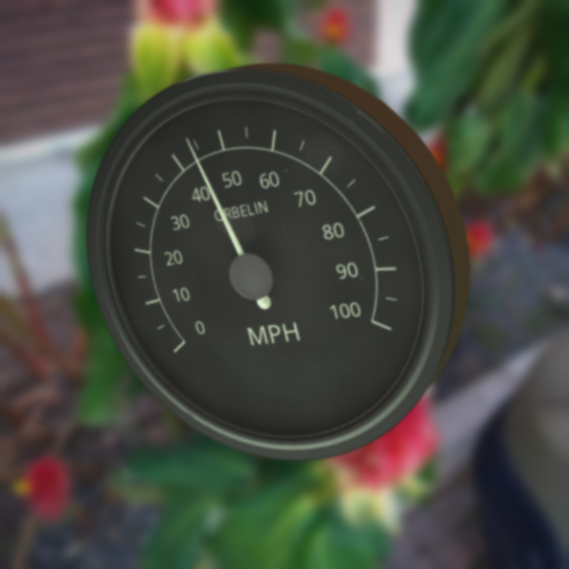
mph 45
